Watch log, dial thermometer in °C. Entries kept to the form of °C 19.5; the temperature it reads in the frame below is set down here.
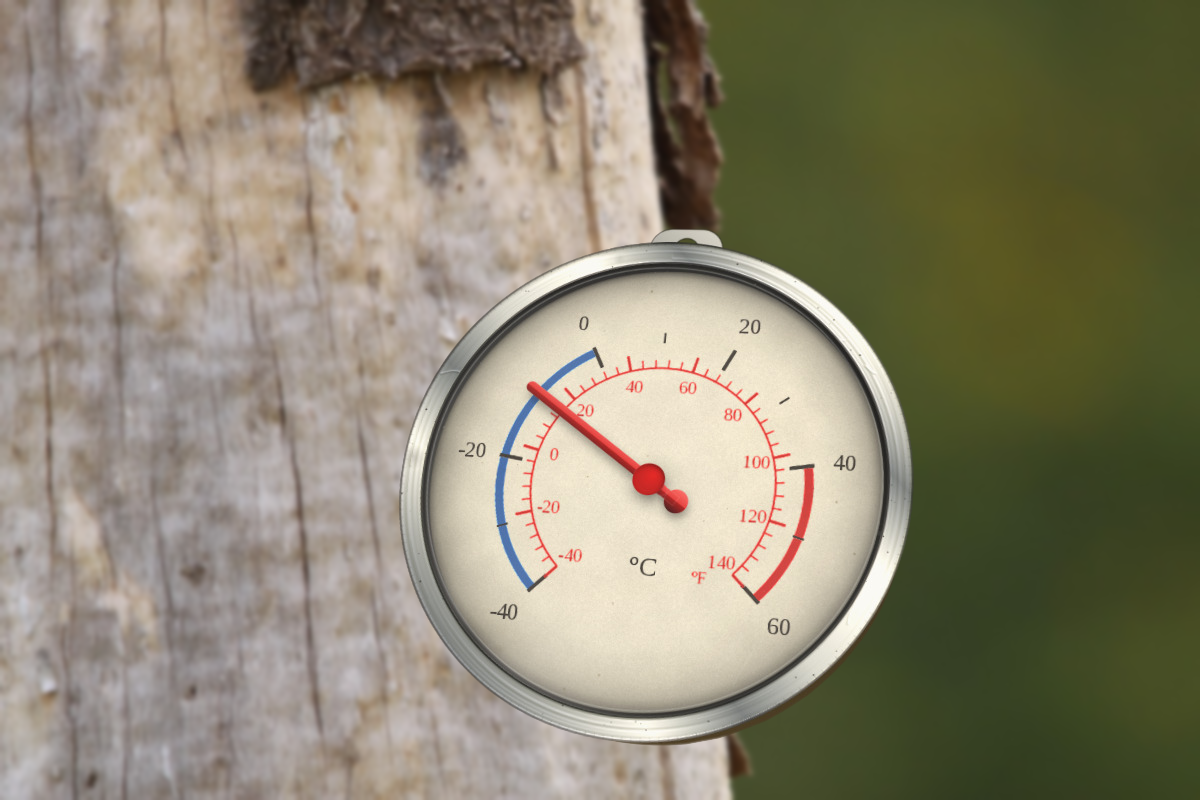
°C -10
